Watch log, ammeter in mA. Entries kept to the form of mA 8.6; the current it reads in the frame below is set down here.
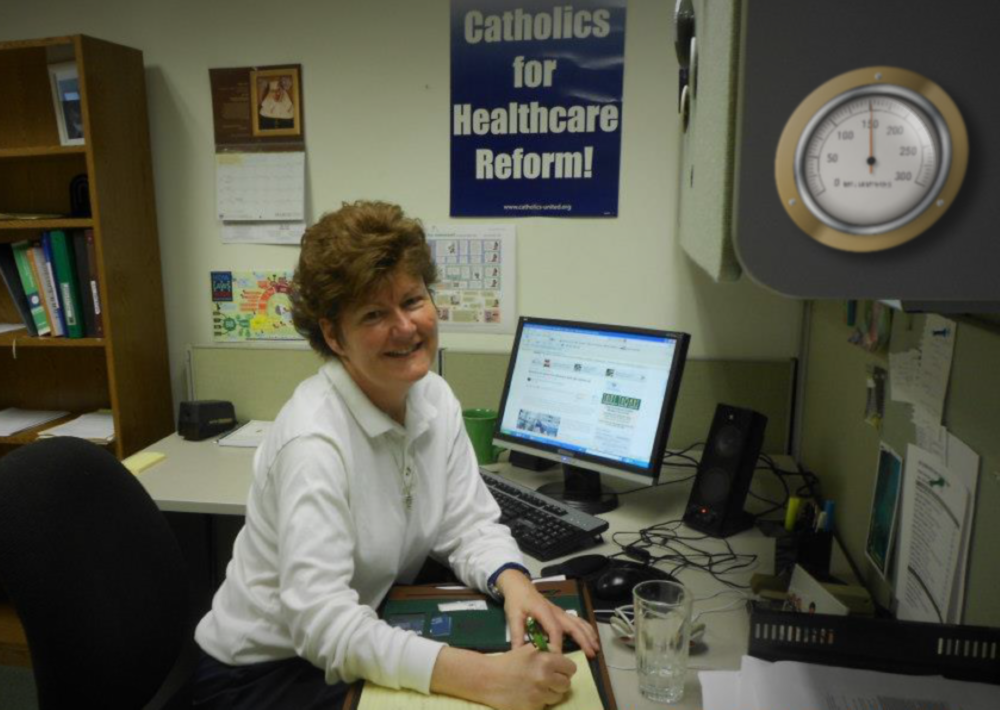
mA 150
